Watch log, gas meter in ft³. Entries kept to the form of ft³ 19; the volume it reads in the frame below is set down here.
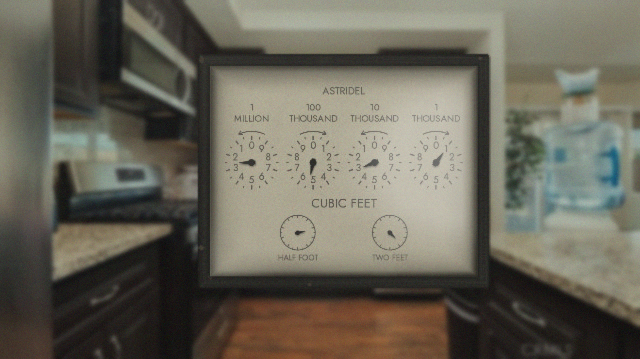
ft³ 253100
